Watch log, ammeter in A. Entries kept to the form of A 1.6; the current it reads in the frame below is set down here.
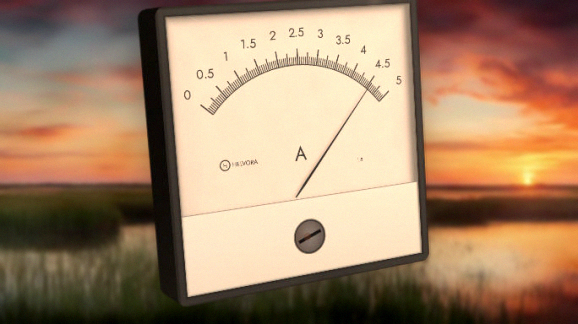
A 4.5
